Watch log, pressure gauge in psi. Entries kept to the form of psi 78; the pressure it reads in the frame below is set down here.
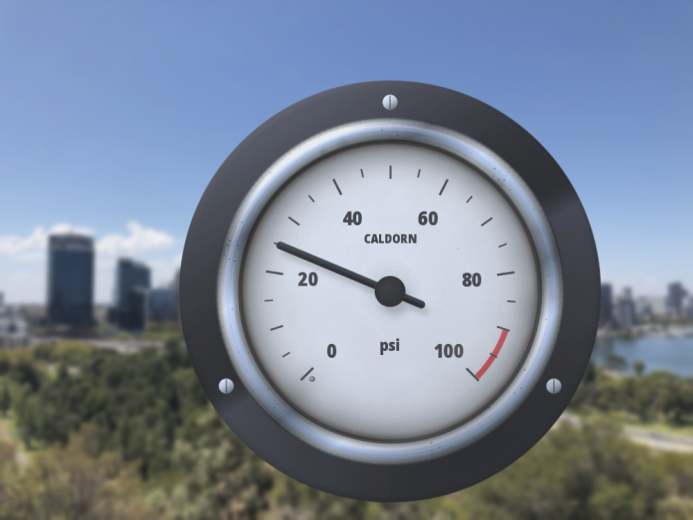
psi 25
